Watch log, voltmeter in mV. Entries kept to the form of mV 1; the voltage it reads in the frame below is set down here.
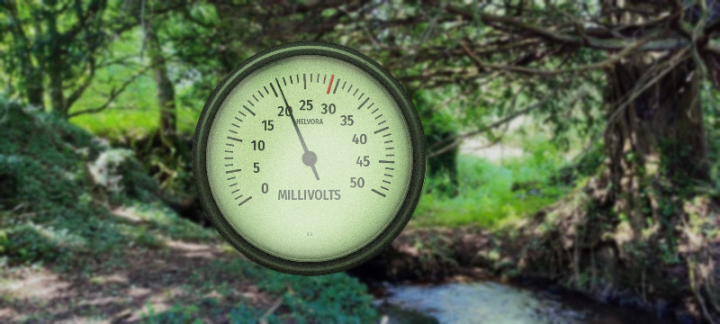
mV 21
